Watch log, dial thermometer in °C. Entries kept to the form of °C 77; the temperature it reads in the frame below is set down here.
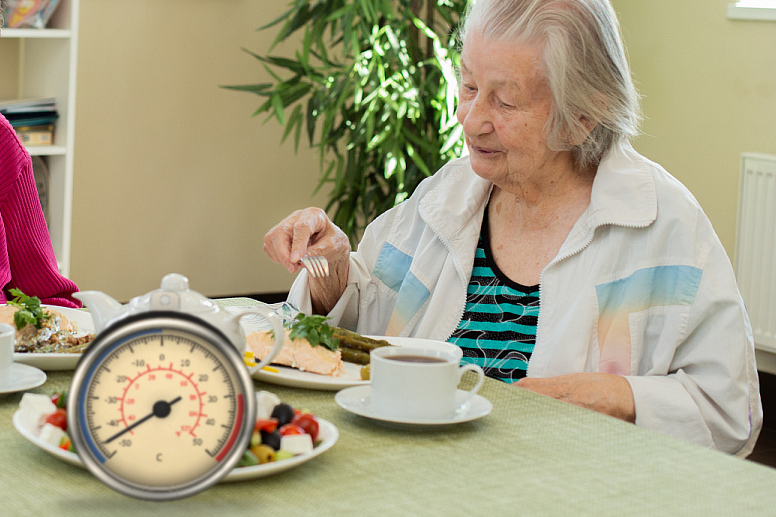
°C -45
